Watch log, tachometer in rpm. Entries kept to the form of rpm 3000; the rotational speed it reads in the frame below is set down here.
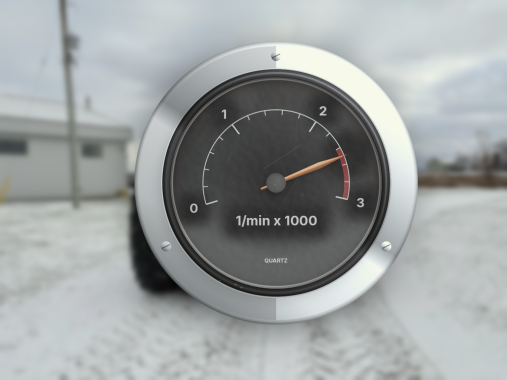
rpm 2500
